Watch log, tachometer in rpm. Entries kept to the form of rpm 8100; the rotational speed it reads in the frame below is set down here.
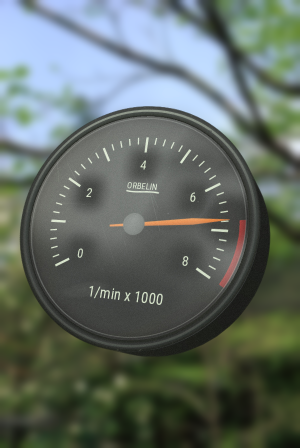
rpm 6800
